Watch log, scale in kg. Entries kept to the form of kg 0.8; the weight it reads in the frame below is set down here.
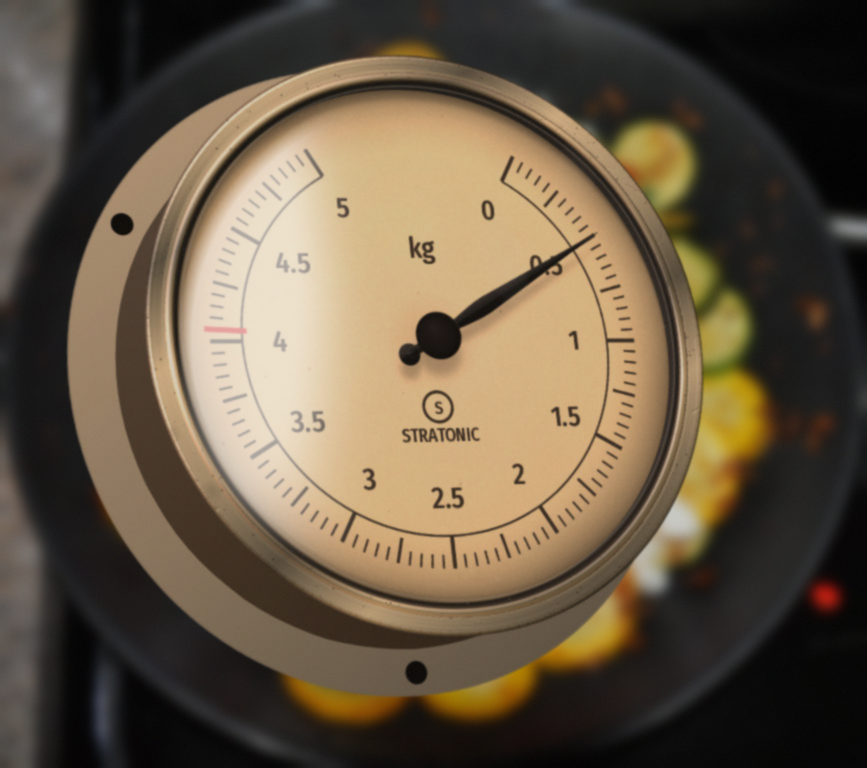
kg 0.5
